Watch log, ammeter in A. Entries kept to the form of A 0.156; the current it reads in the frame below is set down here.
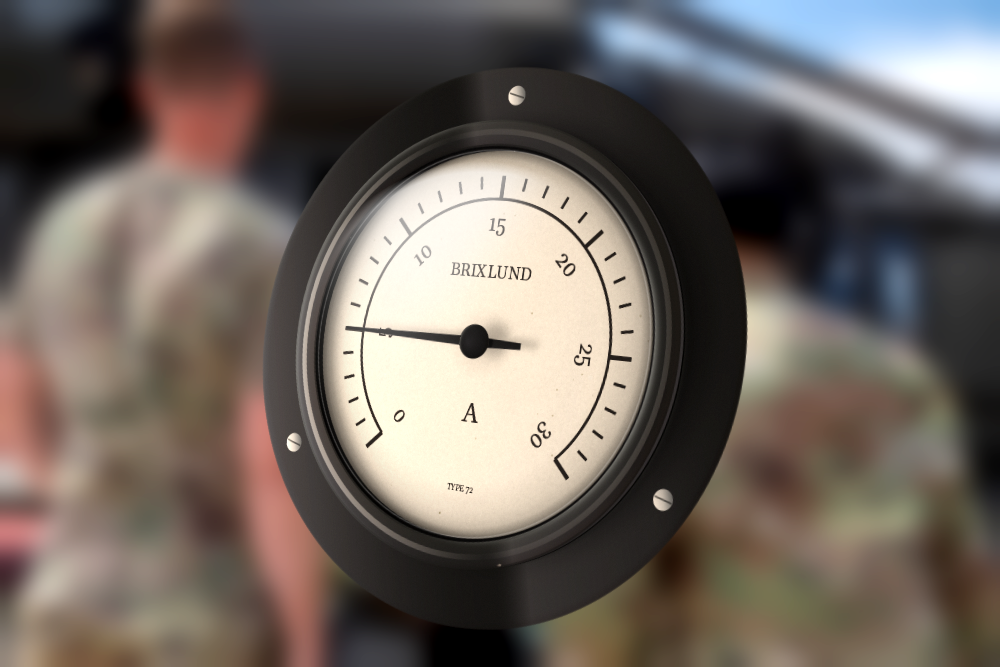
A 5
